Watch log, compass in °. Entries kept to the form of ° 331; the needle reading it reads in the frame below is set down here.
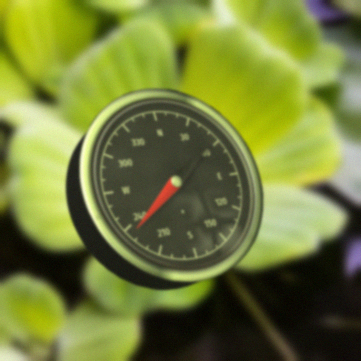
° 235
